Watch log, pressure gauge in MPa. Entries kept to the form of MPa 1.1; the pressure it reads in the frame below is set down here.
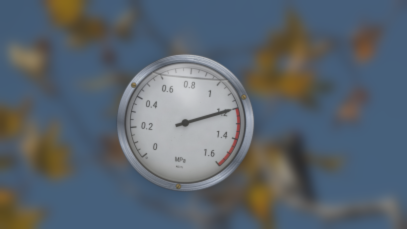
MPa 1.2
